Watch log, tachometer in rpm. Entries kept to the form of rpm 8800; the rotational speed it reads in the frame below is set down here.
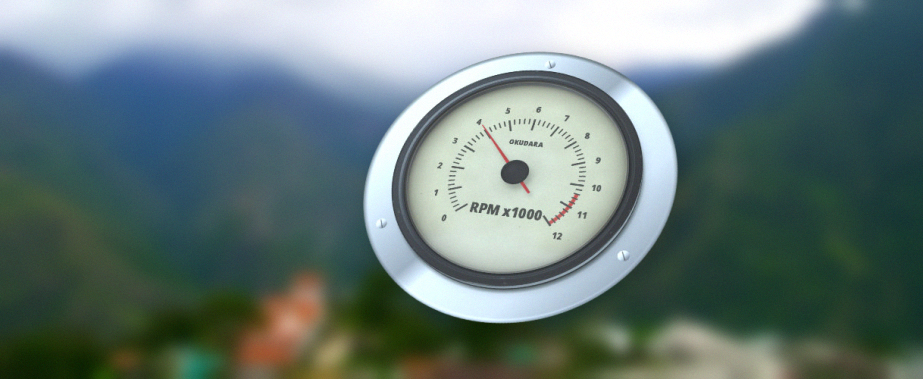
rpm 4000
